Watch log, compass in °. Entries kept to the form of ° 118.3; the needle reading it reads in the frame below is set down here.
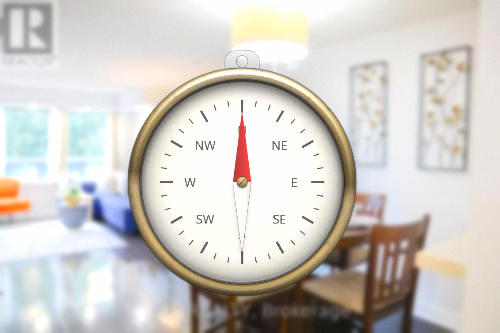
° 0
